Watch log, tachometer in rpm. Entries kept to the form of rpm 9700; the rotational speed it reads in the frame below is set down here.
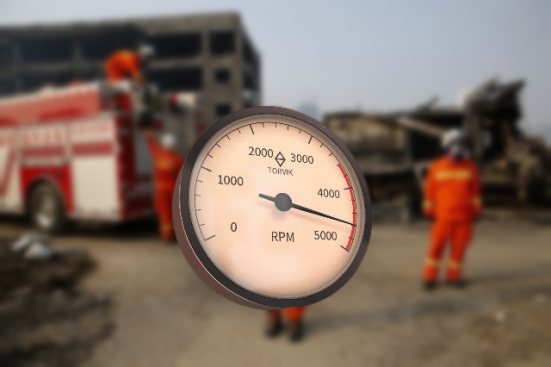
rpm 4600
